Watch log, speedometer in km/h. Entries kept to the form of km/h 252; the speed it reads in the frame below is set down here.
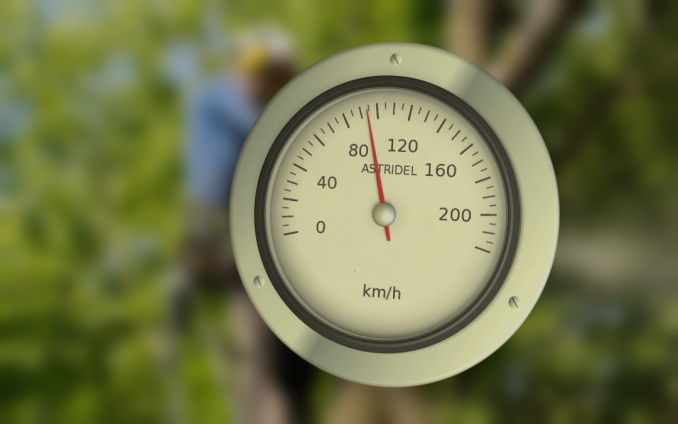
km/h 95
